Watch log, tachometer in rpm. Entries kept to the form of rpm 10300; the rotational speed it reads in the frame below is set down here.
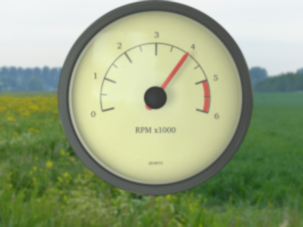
rpm 4000
